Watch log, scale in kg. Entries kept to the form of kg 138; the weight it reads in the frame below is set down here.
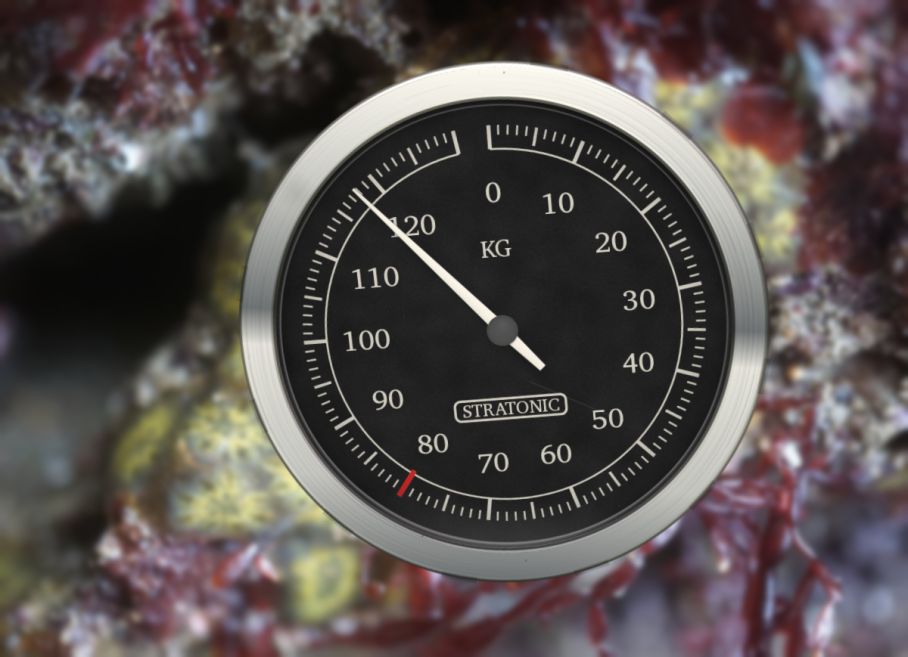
kg 118
